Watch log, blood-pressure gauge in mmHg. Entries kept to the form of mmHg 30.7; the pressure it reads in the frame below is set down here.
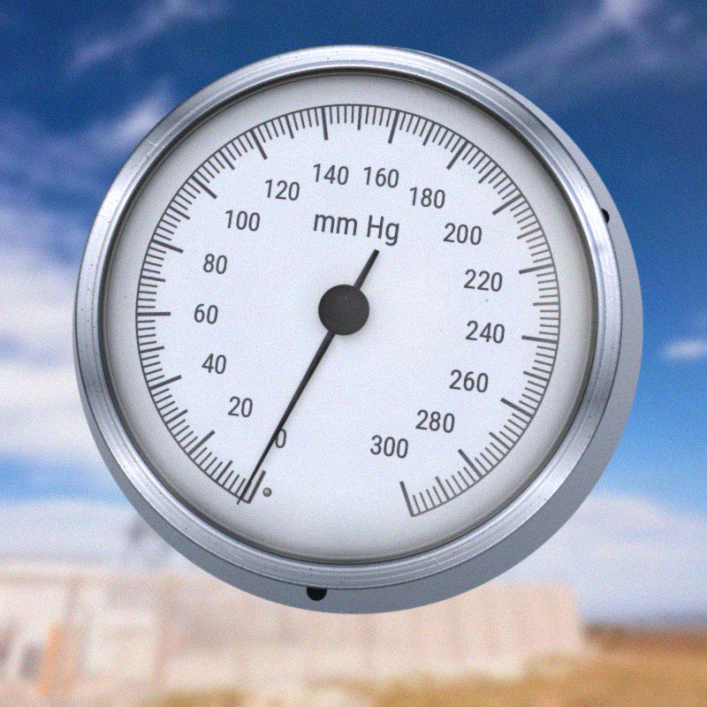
mmHg 2
